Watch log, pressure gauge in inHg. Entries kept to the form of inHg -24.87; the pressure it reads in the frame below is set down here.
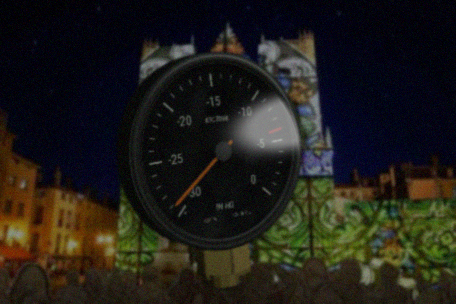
inHg -29
